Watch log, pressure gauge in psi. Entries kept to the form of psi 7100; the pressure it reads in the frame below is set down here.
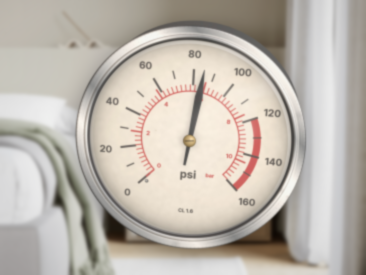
psi 85
